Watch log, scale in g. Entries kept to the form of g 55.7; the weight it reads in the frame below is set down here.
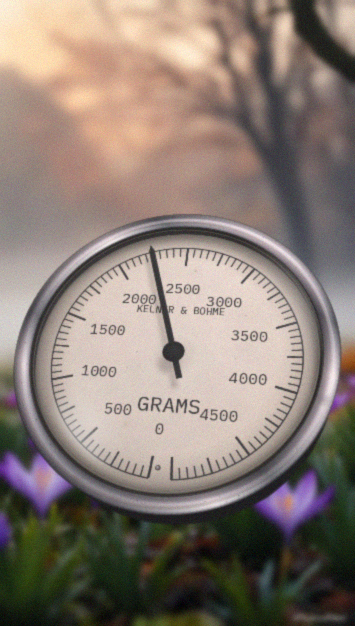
g 2250
